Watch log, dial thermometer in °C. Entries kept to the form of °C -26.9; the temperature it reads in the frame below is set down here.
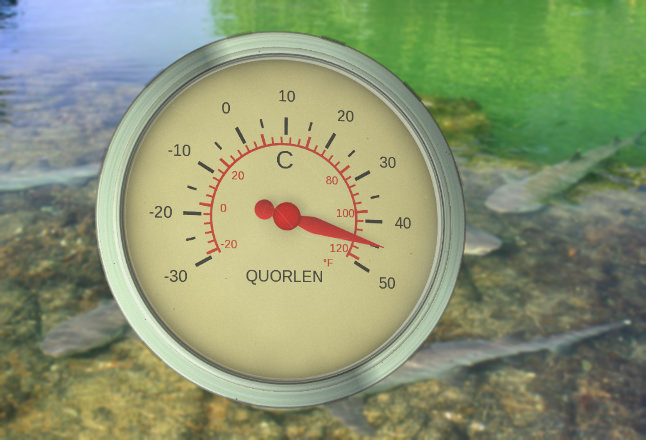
°C 45
